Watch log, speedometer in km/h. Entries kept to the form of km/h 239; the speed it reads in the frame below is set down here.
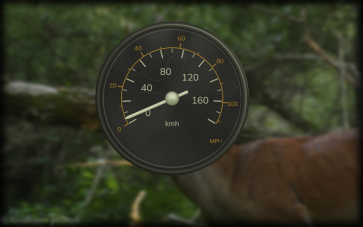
km/h 5
